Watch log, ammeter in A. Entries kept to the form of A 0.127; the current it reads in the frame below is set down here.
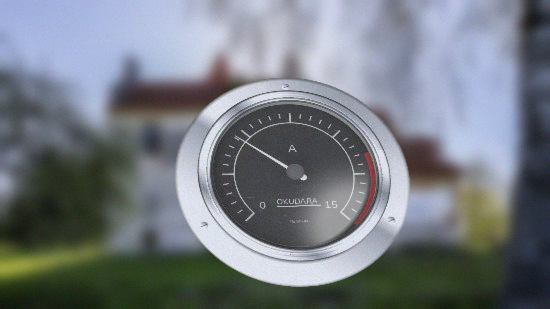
A 4.5
